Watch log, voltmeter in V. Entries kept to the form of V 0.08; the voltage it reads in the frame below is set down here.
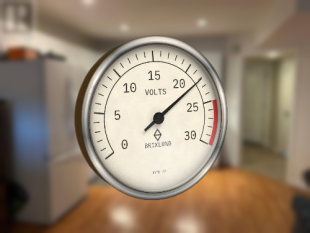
V 22
